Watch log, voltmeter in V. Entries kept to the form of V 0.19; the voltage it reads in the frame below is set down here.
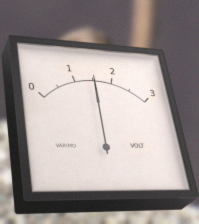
V 1.5
